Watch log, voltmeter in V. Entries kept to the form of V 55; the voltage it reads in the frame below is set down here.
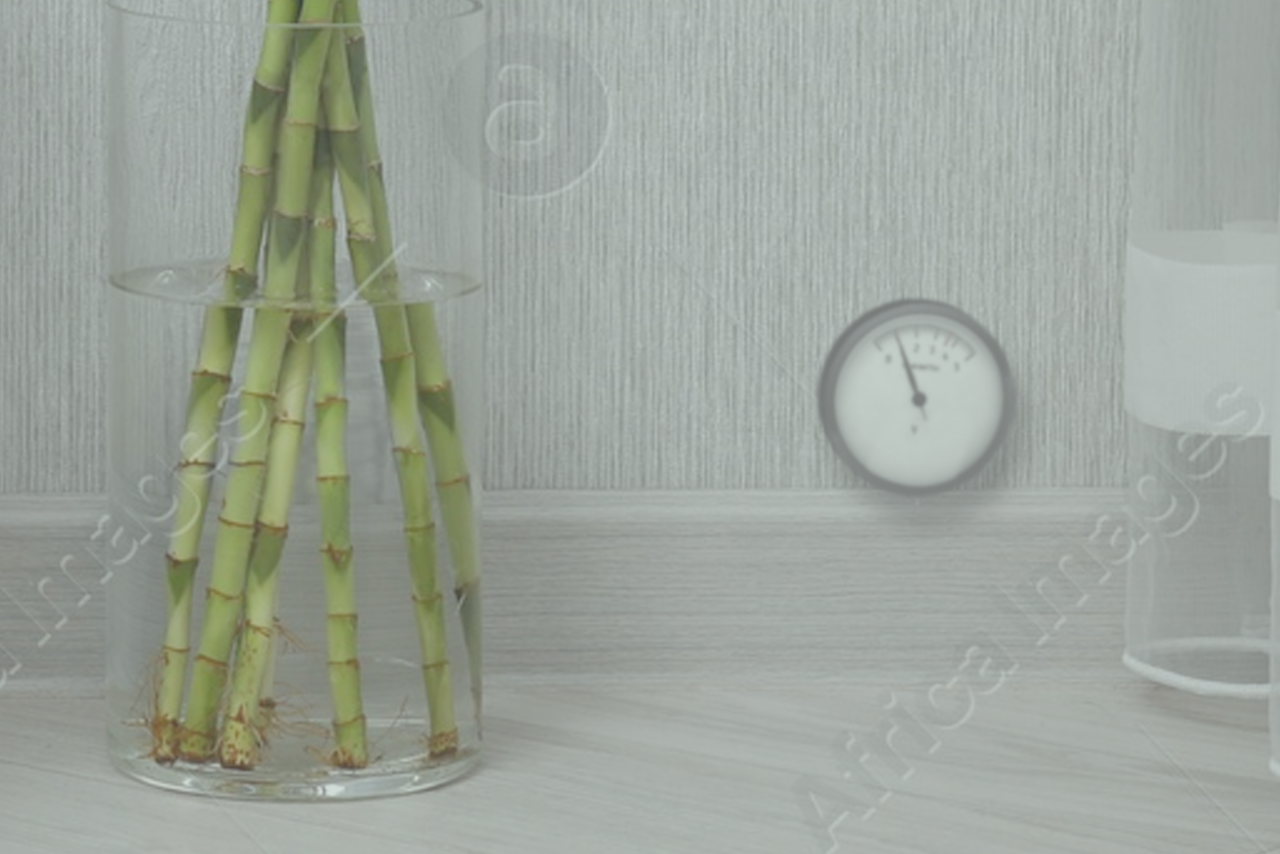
V 1
